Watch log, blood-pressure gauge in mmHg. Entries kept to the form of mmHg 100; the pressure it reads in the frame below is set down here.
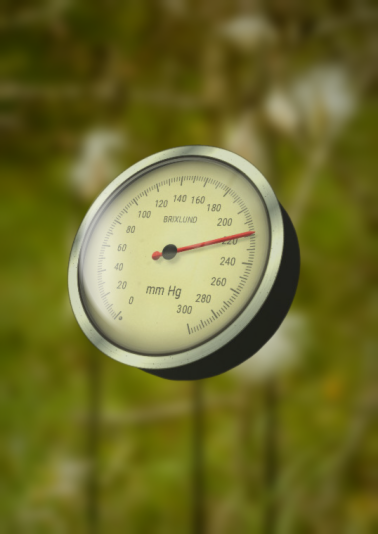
mmHg 220
